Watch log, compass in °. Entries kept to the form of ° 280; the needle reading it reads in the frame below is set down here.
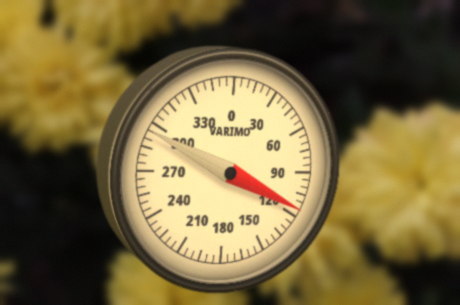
° 115
